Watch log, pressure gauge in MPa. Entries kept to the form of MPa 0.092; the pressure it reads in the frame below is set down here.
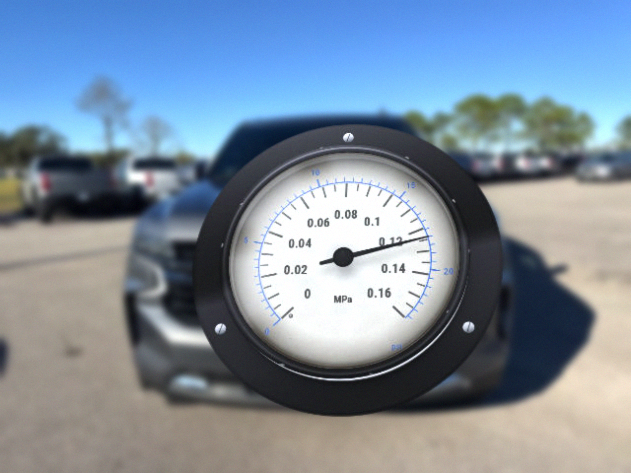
MPa 0.125
